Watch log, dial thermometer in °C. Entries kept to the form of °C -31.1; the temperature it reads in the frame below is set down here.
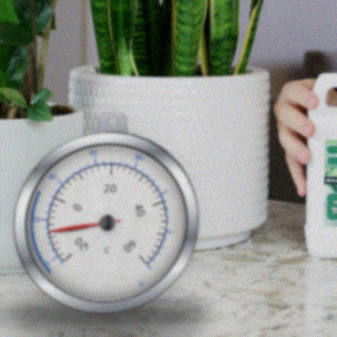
°C -10
